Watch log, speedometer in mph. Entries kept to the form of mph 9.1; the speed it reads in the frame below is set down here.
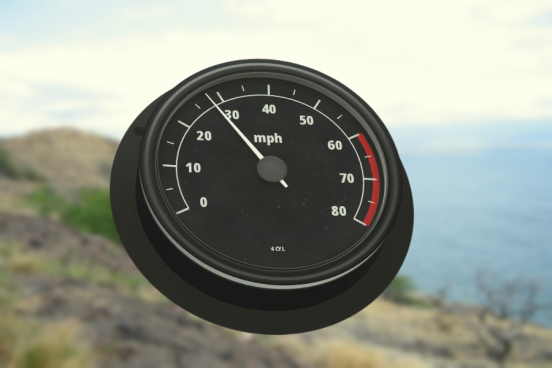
mph 27.5
